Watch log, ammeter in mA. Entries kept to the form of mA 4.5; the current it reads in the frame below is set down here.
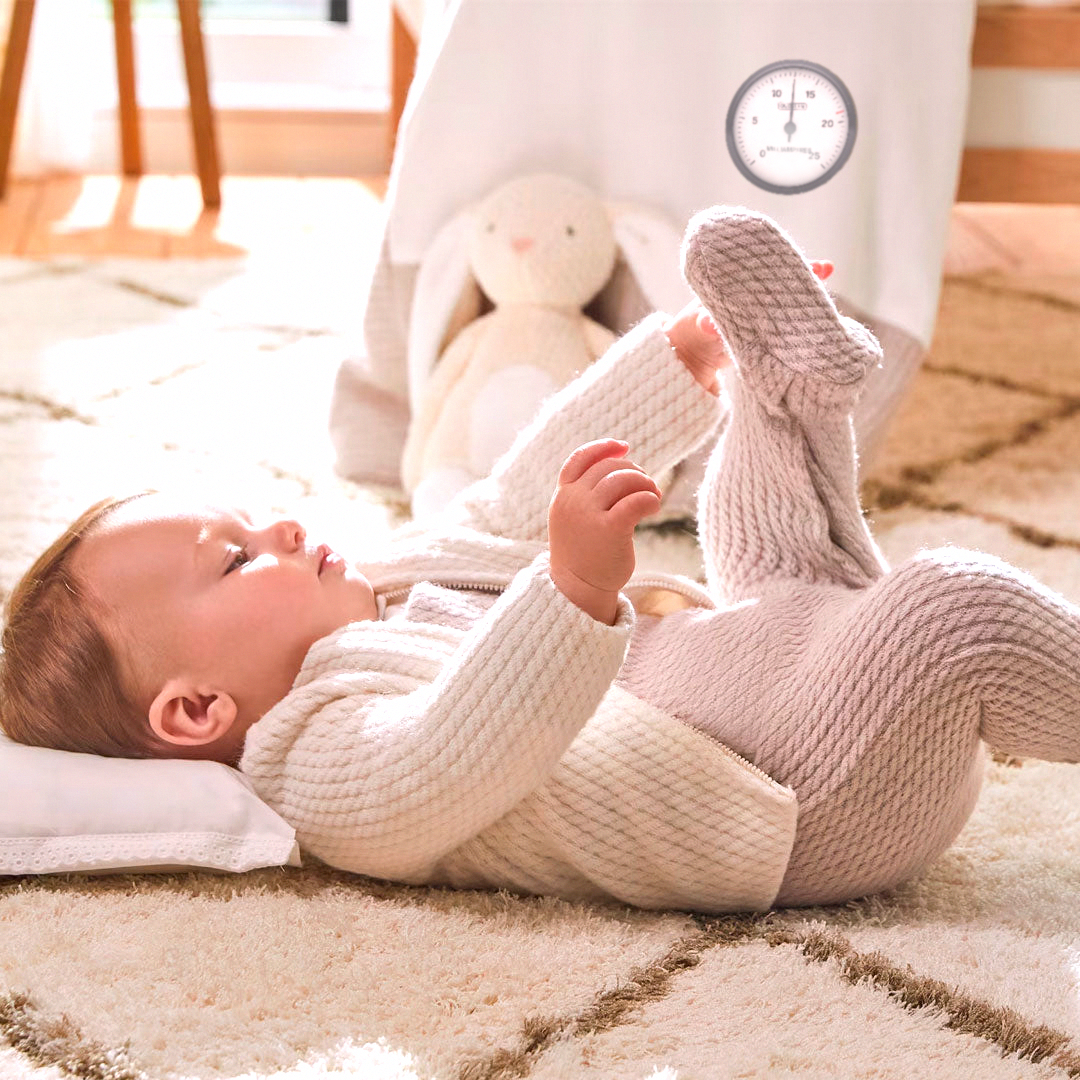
mA 12.5
